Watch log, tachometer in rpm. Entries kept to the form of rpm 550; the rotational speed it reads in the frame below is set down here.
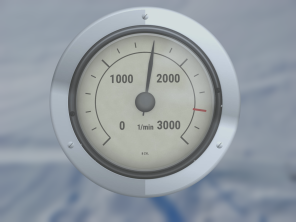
rpm 1600
